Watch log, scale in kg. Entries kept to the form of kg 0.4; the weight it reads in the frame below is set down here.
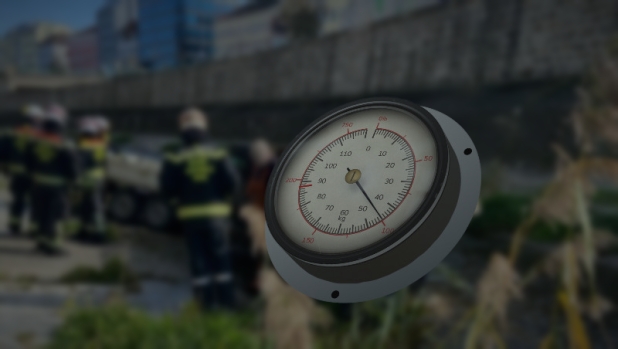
kg 45
